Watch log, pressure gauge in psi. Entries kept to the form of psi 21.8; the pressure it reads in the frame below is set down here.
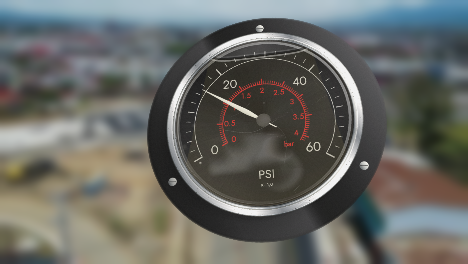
psi 15
